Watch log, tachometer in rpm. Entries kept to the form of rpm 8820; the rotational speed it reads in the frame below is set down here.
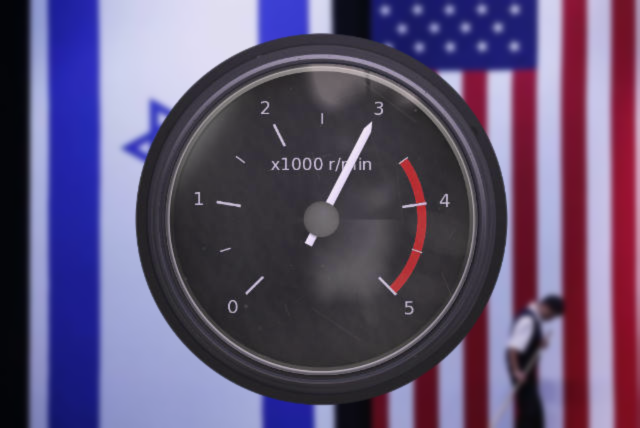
rpm 3000
